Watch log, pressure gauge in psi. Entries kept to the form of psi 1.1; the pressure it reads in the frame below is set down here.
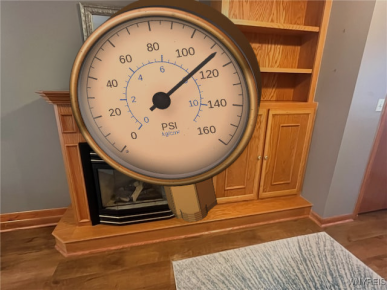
psi 112.5
